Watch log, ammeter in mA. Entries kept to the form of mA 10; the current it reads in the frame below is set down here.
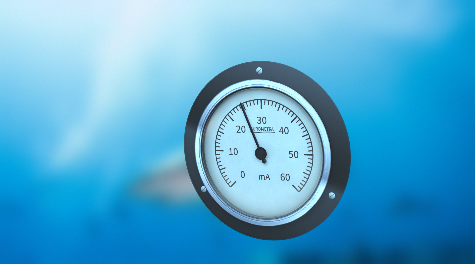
mA 25
